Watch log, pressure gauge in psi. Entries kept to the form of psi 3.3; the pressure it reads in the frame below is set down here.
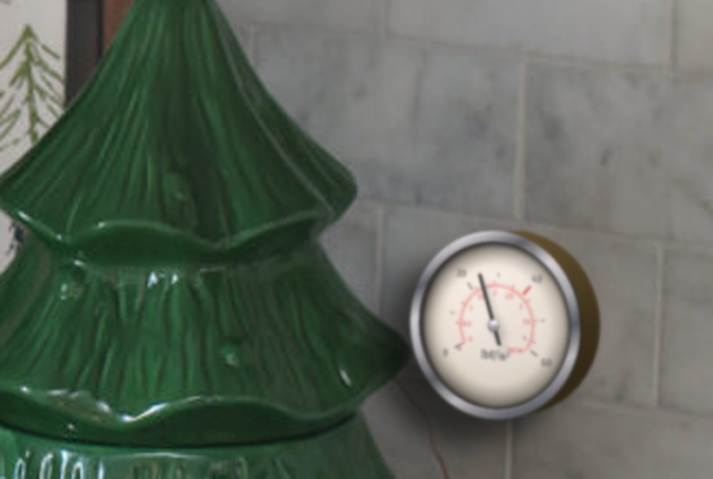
psi 25
